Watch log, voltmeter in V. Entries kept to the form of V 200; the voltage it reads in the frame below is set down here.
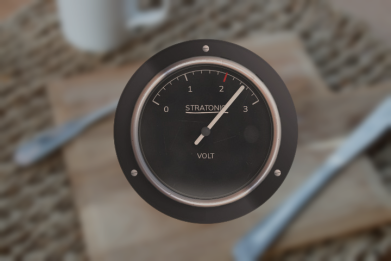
V 2.5
